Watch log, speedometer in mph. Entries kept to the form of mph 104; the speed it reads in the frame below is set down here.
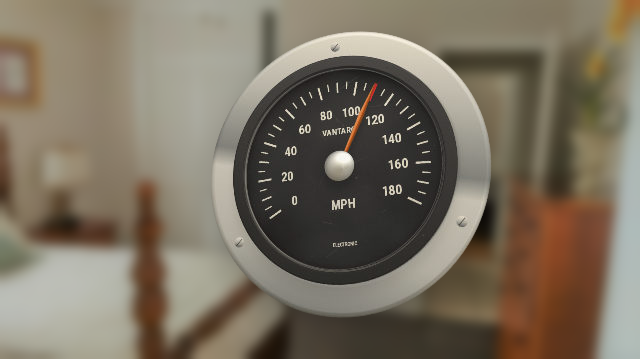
mph 110
